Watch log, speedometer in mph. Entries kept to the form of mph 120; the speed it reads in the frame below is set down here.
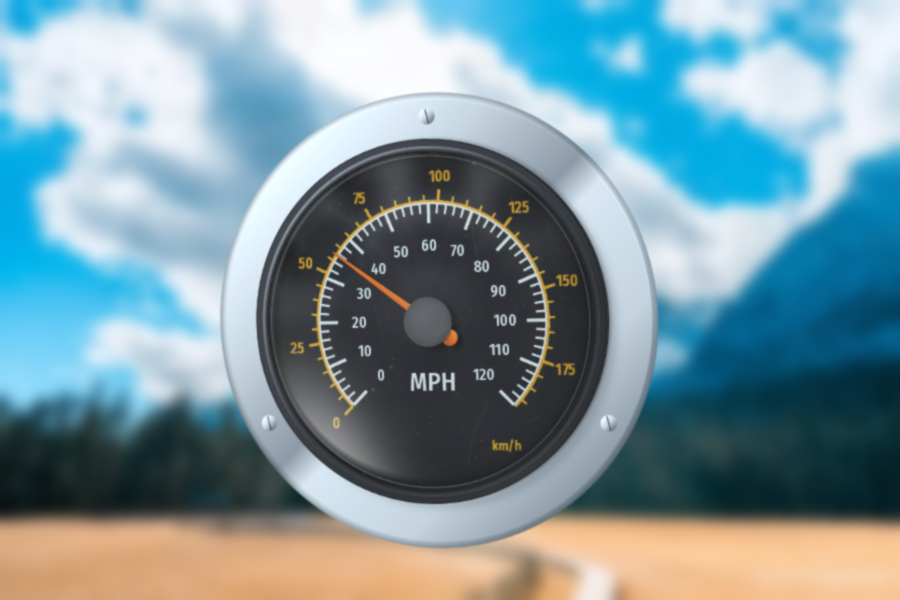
mph 36
